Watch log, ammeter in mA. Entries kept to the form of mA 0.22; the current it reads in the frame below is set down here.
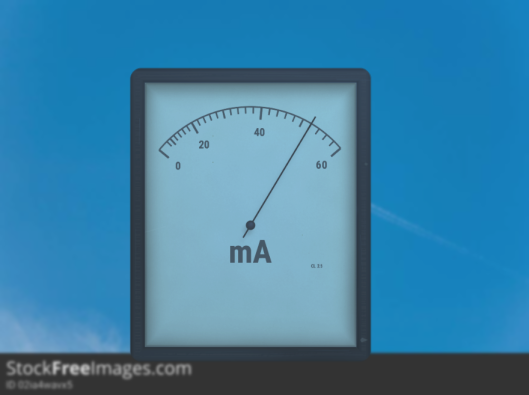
mA 52
